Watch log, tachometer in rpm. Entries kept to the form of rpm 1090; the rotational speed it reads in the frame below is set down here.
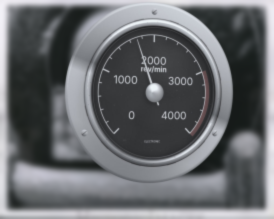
rpm 1700
